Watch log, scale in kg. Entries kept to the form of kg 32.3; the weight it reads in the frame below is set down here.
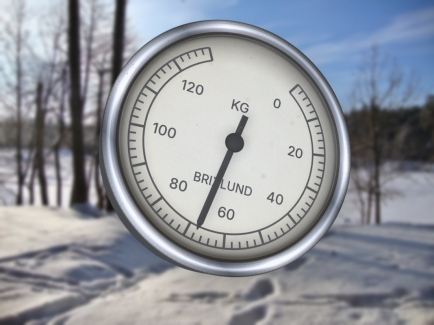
kg 68
